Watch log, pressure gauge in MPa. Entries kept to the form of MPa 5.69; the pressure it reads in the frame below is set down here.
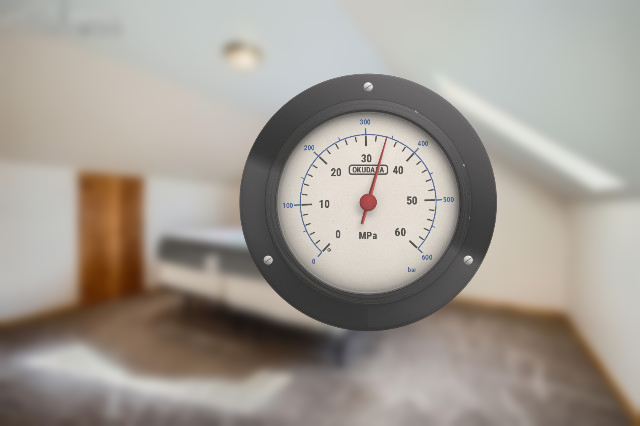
MPa 34
